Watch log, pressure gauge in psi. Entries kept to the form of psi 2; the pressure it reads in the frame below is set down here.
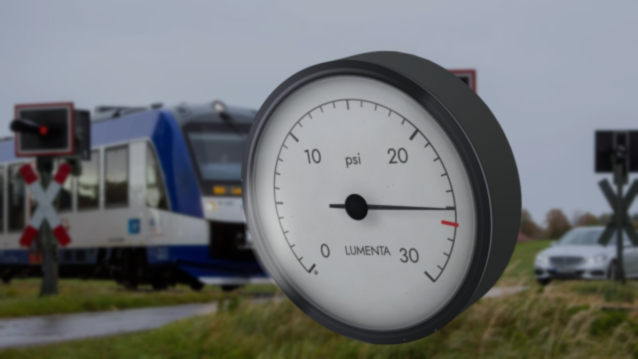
psi 25
